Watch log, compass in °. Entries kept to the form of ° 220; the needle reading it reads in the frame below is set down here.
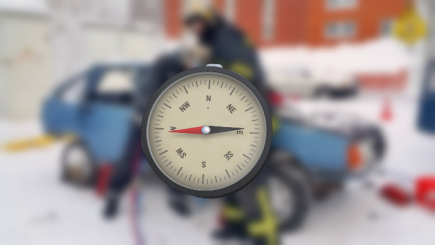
° 265
